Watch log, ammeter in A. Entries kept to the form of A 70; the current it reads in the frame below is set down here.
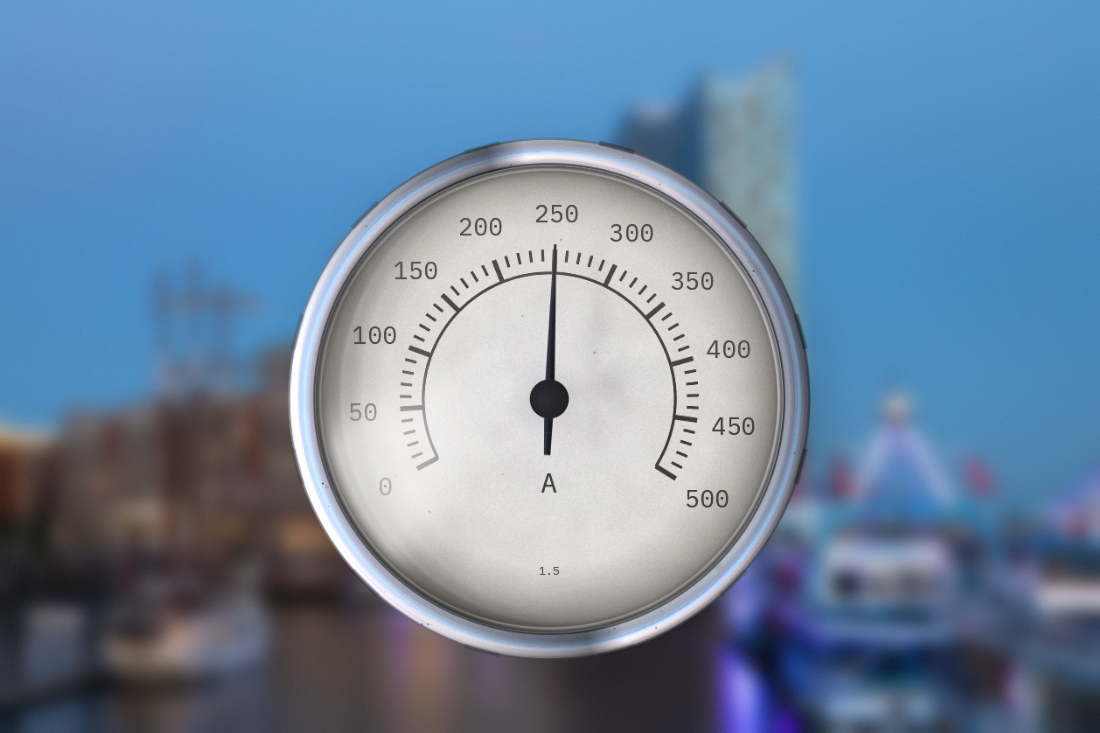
A 250
